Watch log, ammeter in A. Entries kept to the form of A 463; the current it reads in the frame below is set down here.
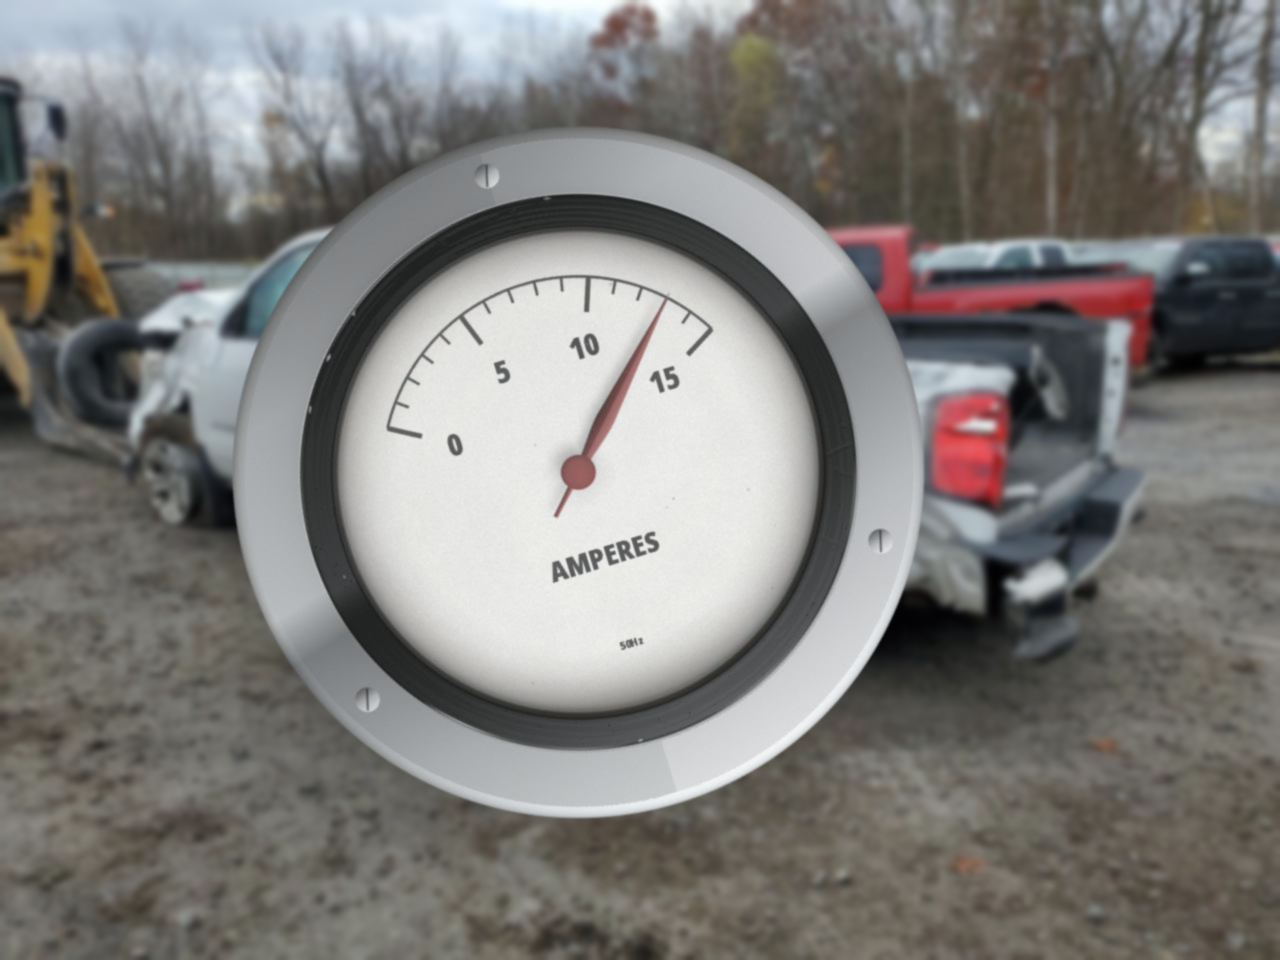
A 13
